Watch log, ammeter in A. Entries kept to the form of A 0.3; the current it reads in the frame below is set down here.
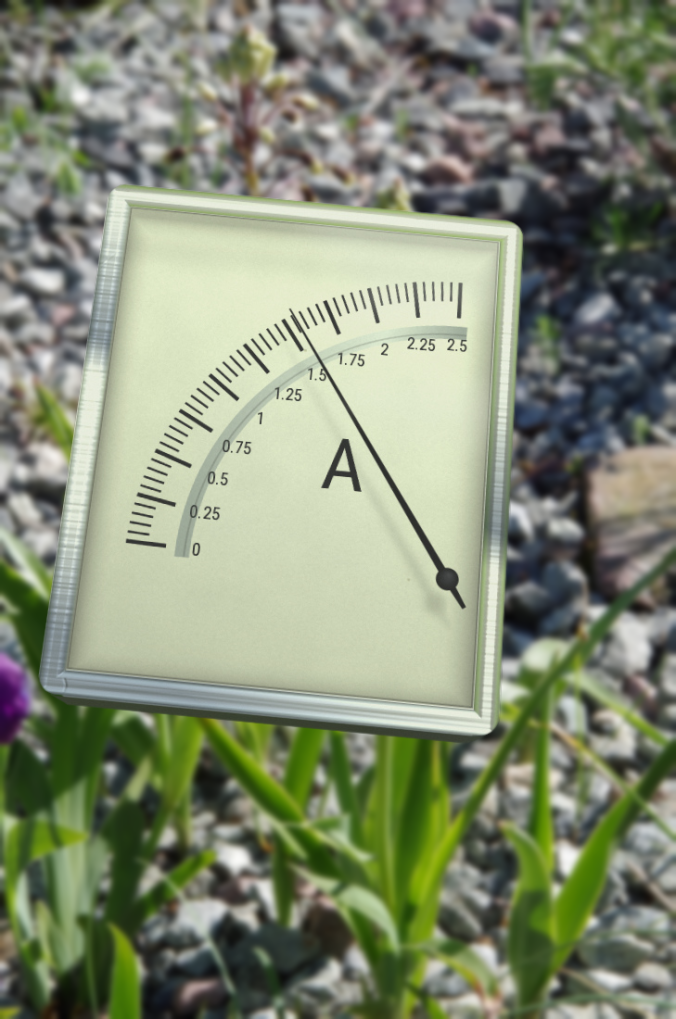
A 1.55
